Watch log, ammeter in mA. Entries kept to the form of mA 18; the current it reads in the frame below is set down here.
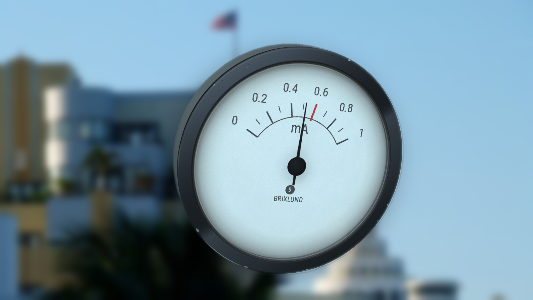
mA 0.5
